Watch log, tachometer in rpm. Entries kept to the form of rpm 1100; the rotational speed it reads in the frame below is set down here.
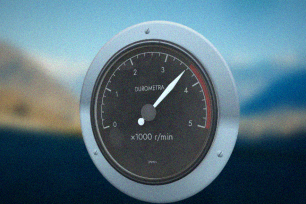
rpm 3600
